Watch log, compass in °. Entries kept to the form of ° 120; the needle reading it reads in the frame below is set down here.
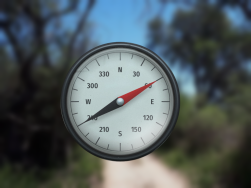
° 60
